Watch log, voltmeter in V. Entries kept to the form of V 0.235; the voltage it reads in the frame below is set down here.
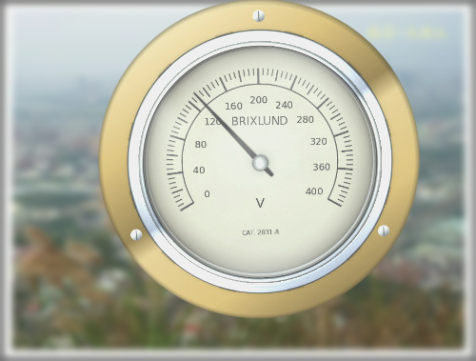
V 130
